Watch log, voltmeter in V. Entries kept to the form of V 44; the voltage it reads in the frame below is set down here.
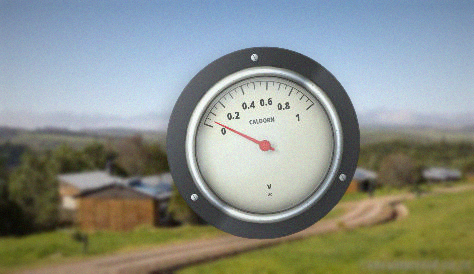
V 0.05
